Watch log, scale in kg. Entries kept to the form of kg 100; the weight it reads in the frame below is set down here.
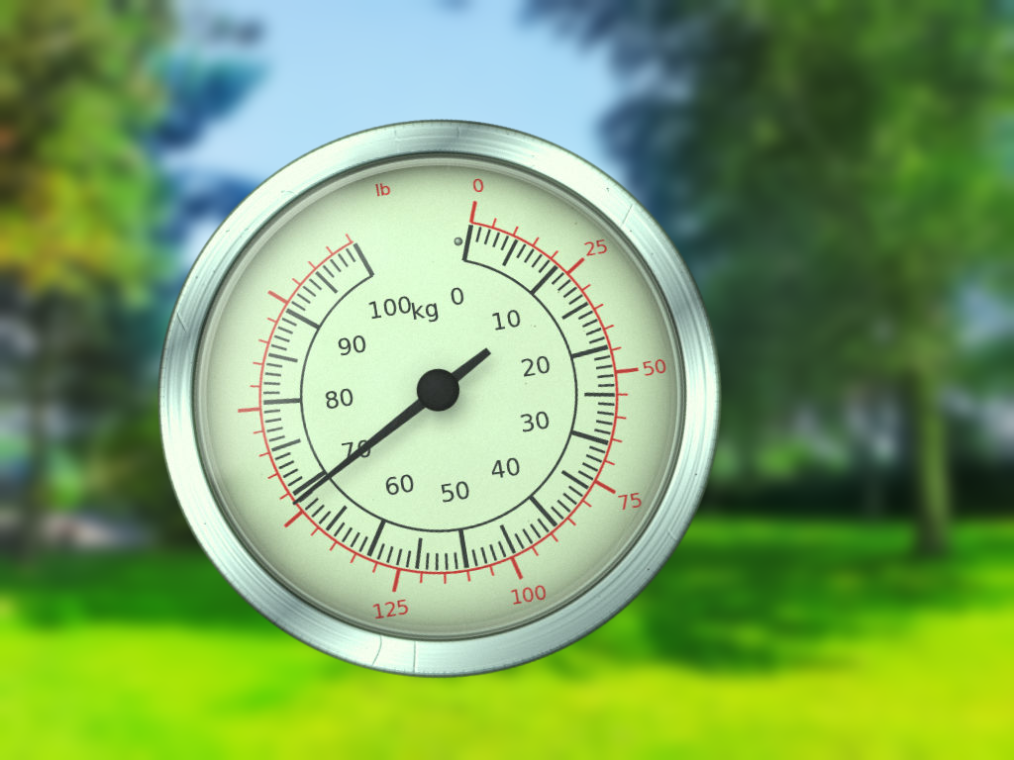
kg 69
